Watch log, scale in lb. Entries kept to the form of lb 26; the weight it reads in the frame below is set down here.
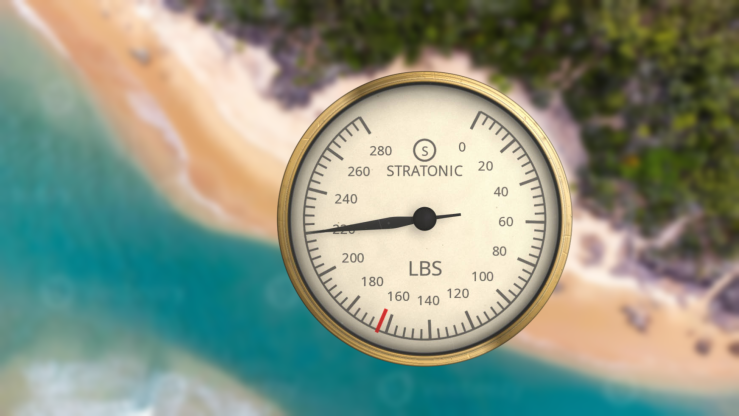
lb 220
